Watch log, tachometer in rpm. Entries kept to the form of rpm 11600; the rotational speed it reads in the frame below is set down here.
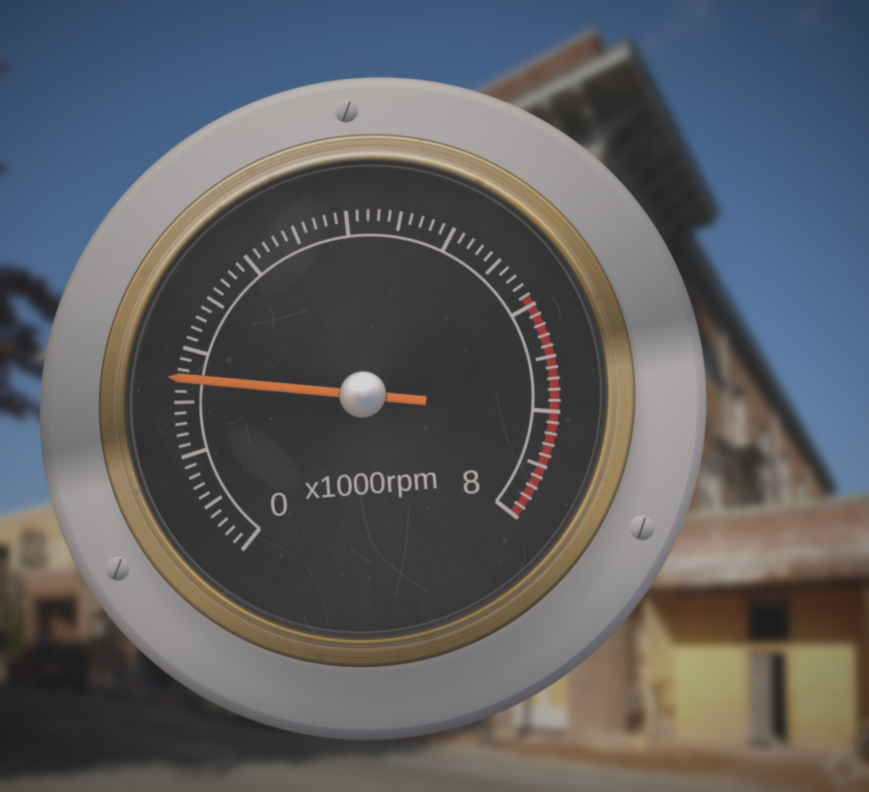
rpm 1700
